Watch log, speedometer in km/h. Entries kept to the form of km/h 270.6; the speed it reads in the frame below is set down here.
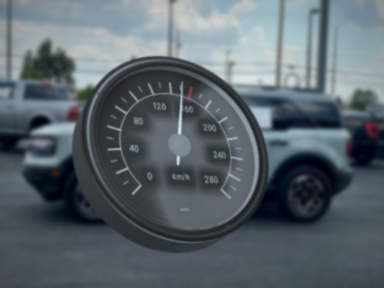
km/h 150
